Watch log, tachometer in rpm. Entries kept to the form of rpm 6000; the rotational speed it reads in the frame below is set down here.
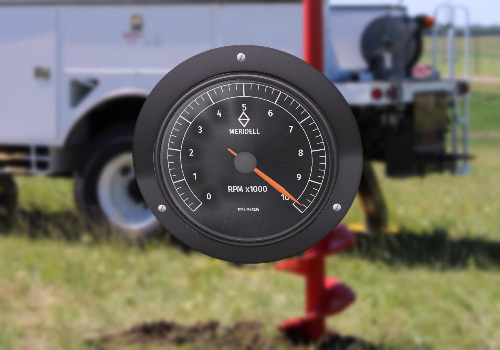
rpm 9800
